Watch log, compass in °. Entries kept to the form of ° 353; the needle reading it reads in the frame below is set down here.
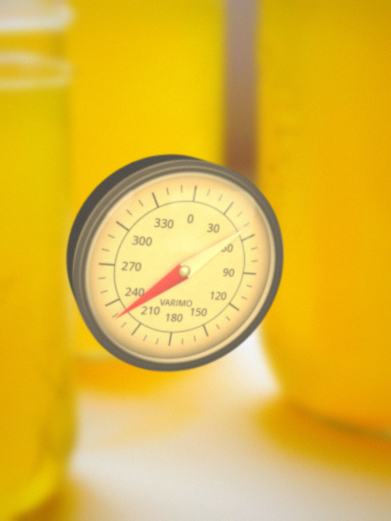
° 230
